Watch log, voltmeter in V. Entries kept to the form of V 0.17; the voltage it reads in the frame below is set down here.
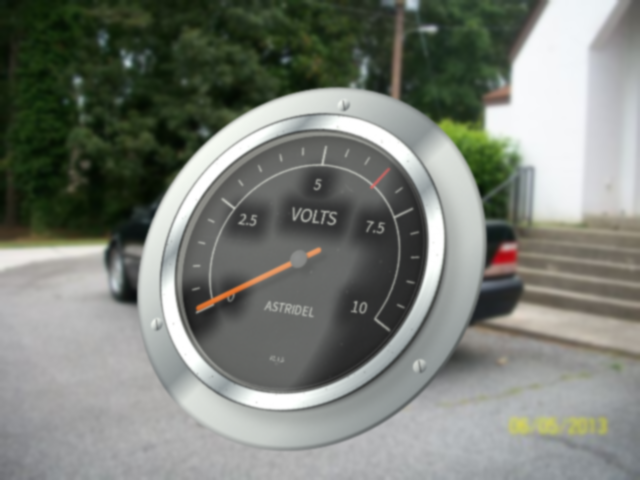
V 0
